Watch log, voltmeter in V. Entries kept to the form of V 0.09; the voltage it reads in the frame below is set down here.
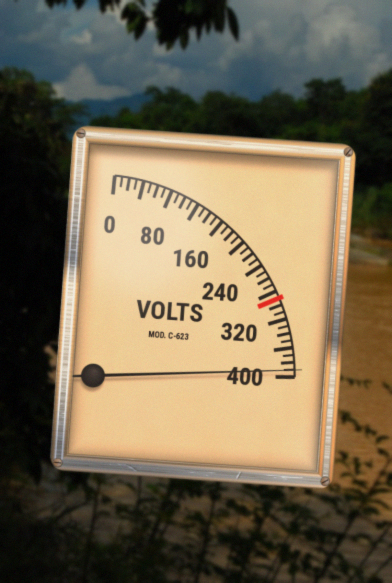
V 390
